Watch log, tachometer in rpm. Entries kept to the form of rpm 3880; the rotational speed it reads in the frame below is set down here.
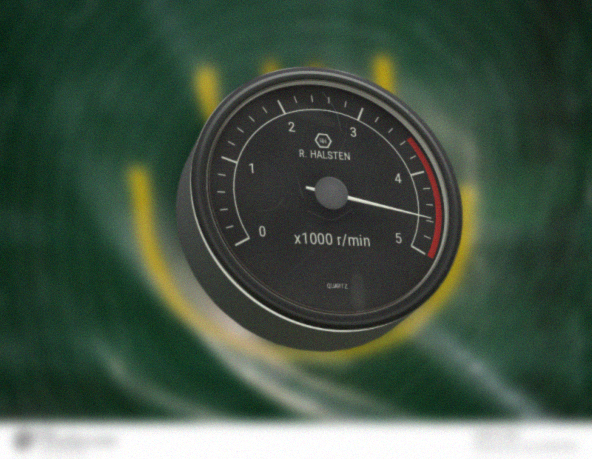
rpm 4600
